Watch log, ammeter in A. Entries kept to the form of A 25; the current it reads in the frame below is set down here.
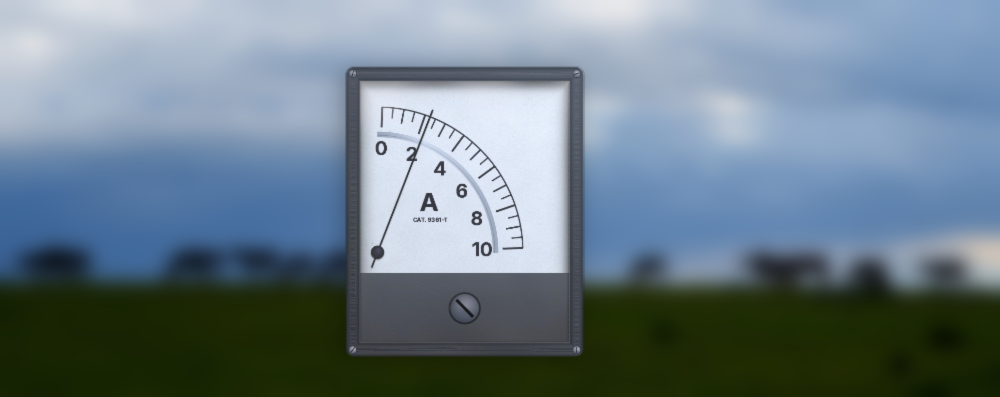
A 2.25
